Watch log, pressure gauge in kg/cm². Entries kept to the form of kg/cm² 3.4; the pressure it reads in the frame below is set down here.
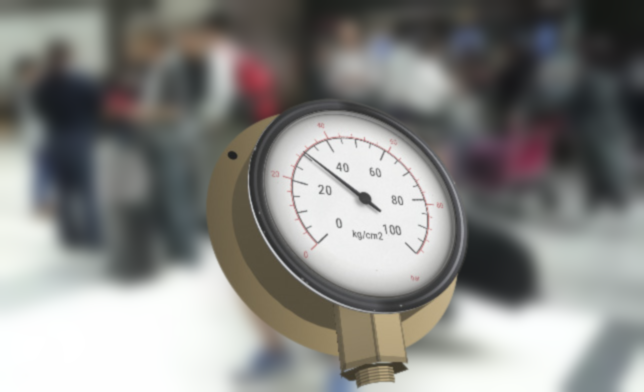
kg/cm² 30
